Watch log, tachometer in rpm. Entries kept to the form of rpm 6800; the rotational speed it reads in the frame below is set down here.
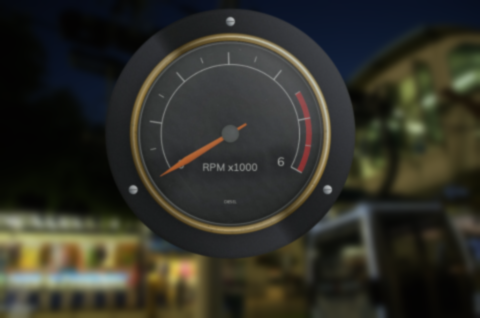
rpm 0
